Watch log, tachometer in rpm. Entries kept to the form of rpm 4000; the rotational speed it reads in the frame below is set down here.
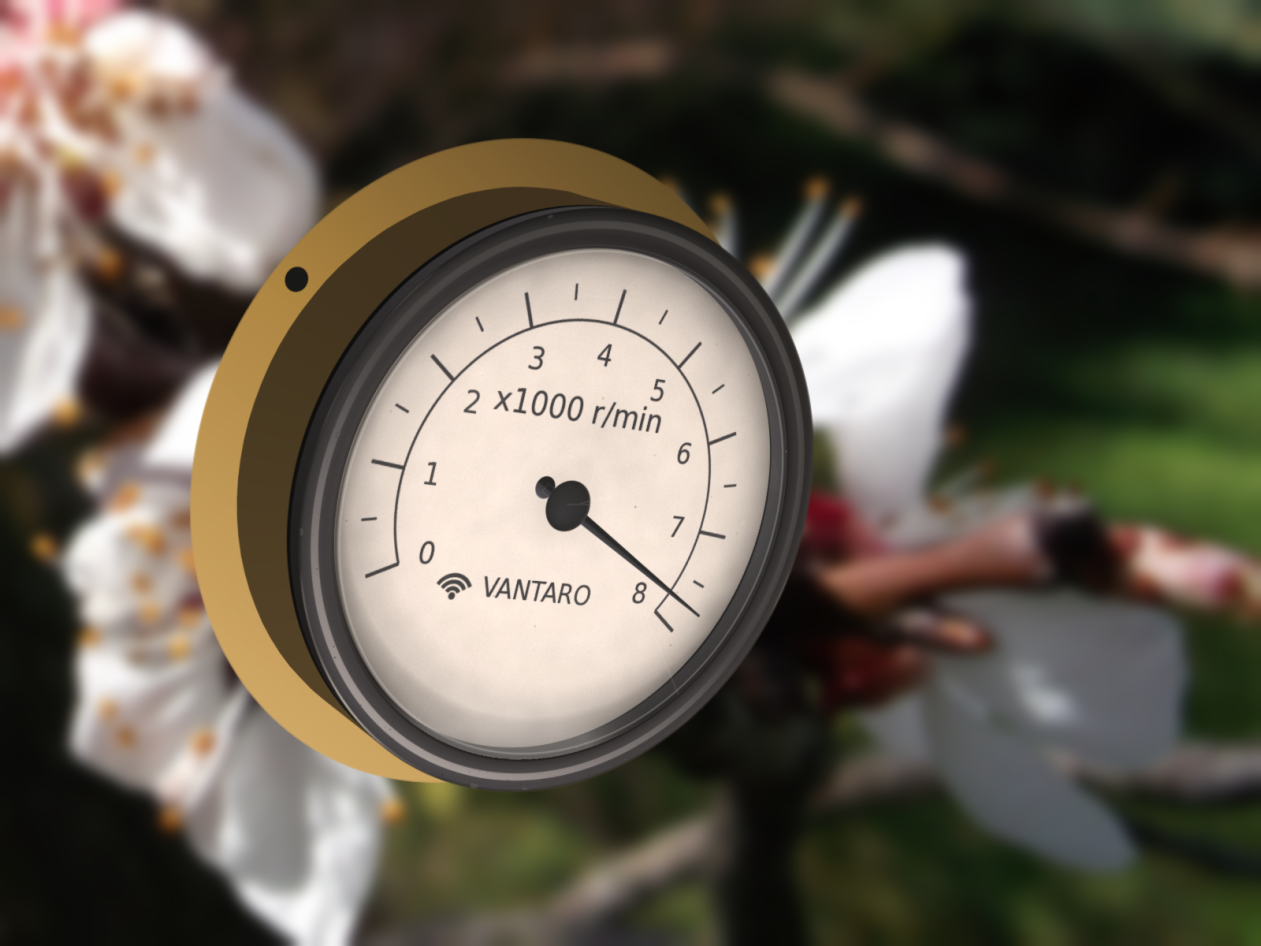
rpm 7750
